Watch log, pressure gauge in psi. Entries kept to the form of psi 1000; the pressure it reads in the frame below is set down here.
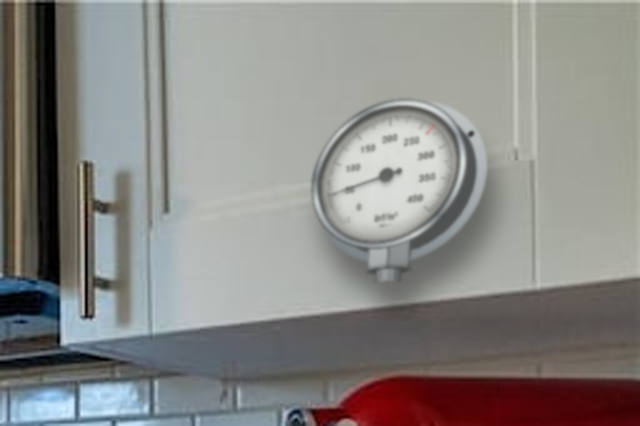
psi 50
